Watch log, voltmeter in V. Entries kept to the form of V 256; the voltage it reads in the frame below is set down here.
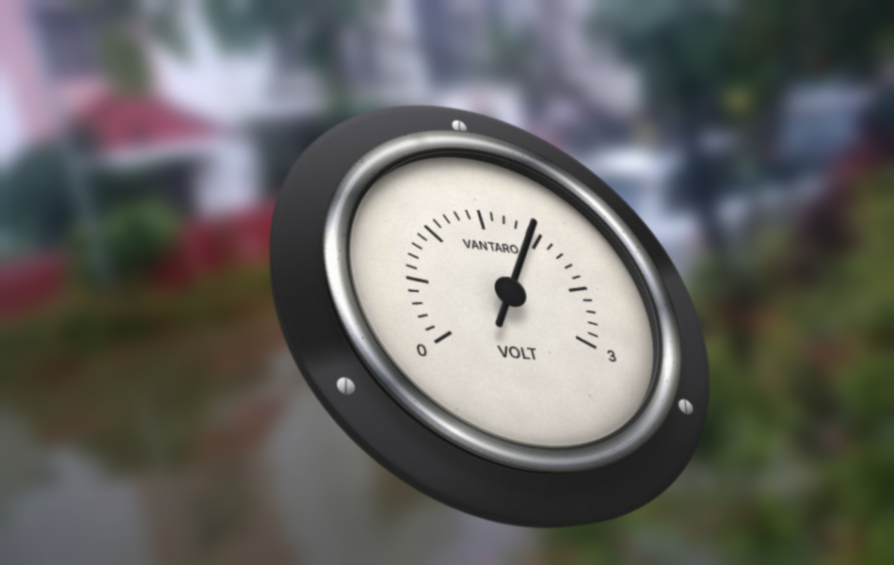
V 1.9
